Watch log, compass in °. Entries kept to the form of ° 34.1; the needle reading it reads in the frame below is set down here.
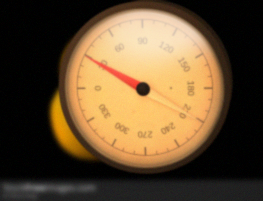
° 30
